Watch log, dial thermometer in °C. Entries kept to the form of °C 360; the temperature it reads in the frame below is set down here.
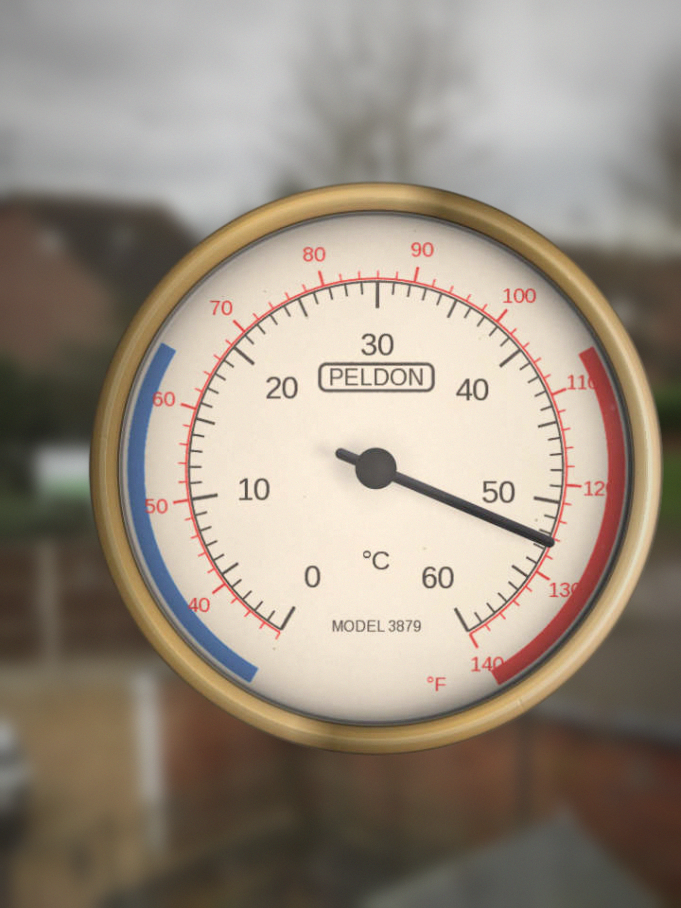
°C 52.5
